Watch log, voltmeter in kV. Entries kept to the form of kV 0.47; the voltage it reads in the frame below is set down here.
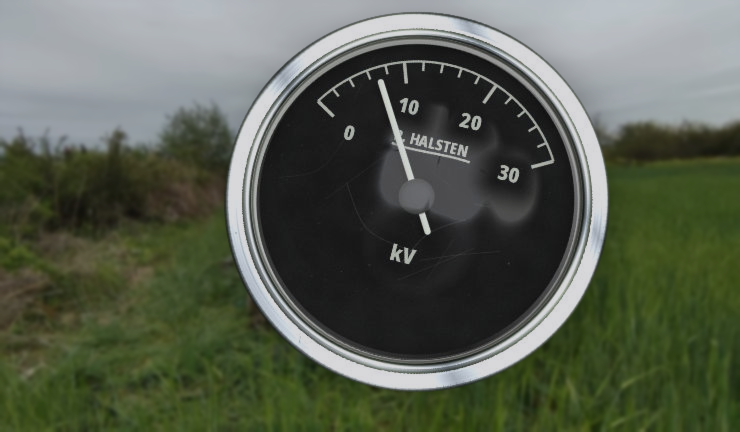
kV 7
